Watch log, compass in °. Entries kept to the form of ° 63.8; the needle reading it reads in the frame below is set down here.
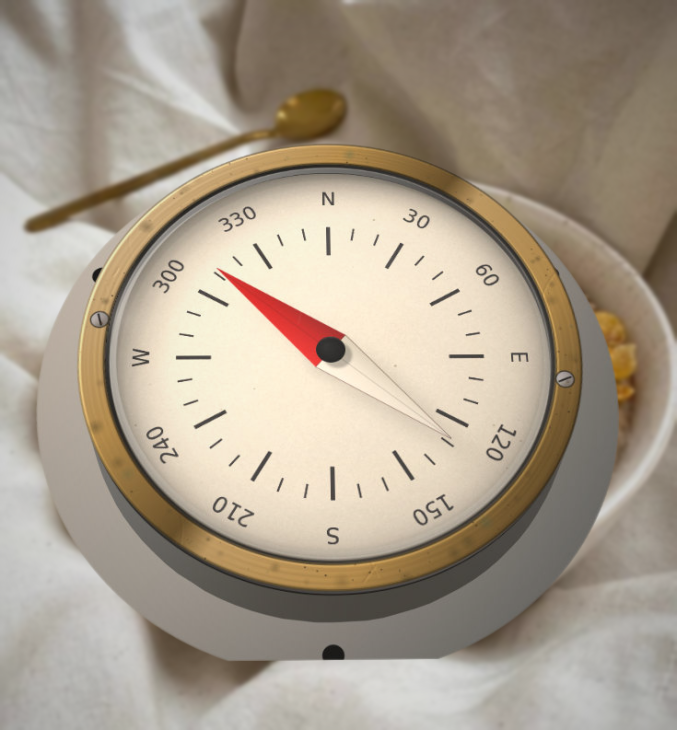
° 310
